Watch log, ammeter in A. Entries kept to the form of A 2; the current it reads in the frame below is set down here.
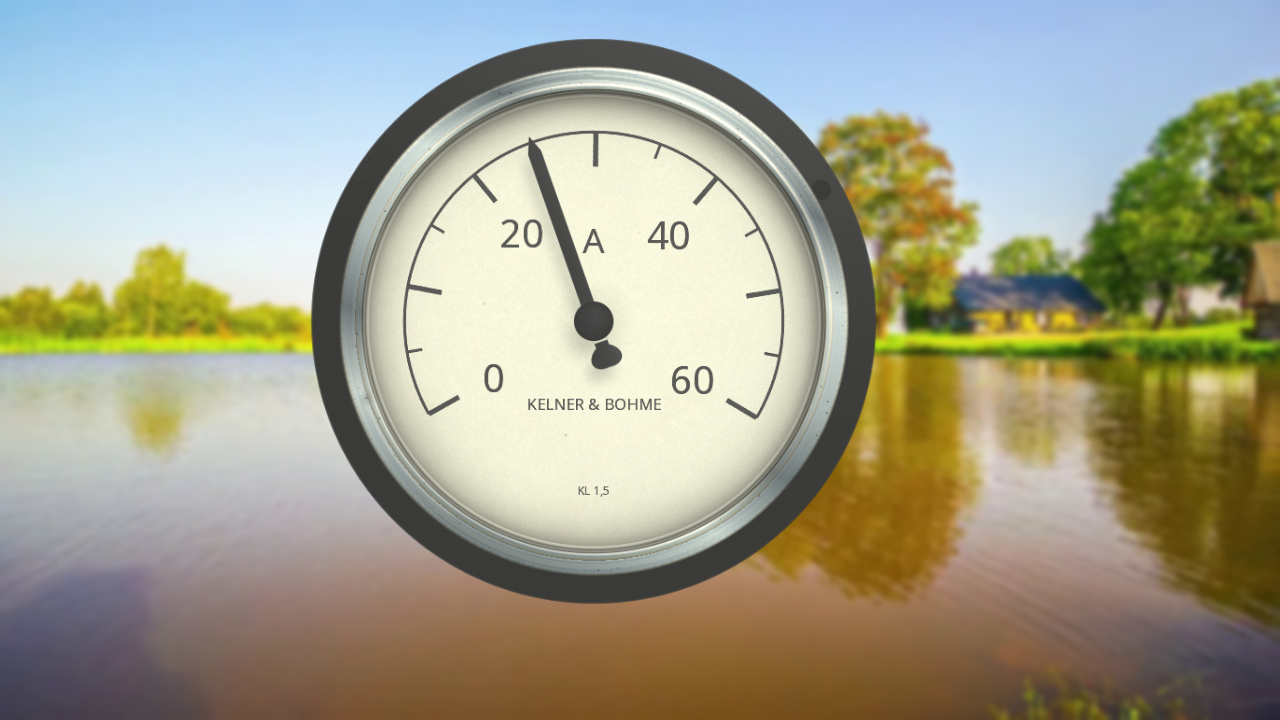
A 25
